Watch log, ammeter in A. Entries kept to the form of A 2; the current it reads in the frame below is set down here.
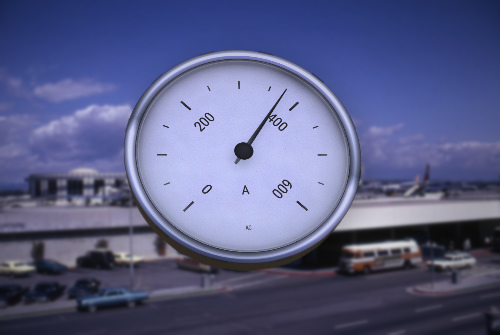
A 375
